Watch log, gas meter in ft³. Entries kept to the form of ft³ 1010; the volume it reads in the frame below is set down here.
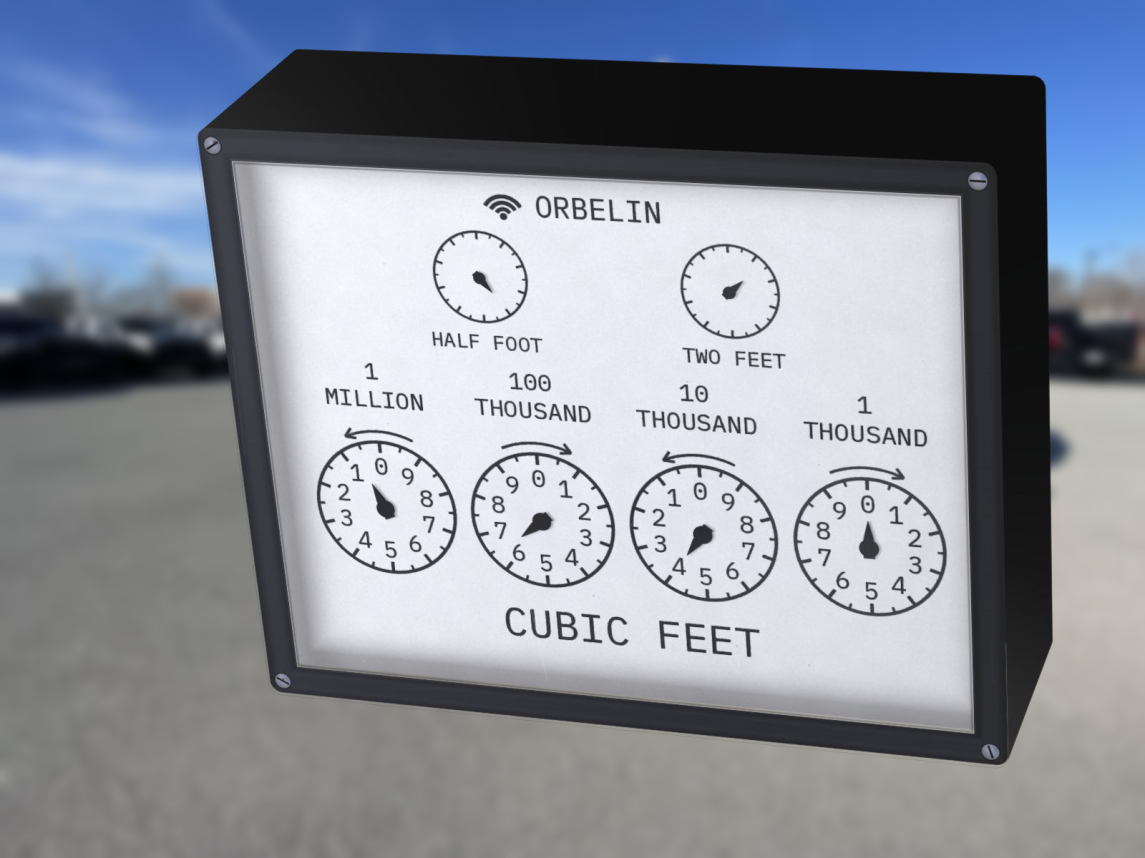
ft³ 64000
